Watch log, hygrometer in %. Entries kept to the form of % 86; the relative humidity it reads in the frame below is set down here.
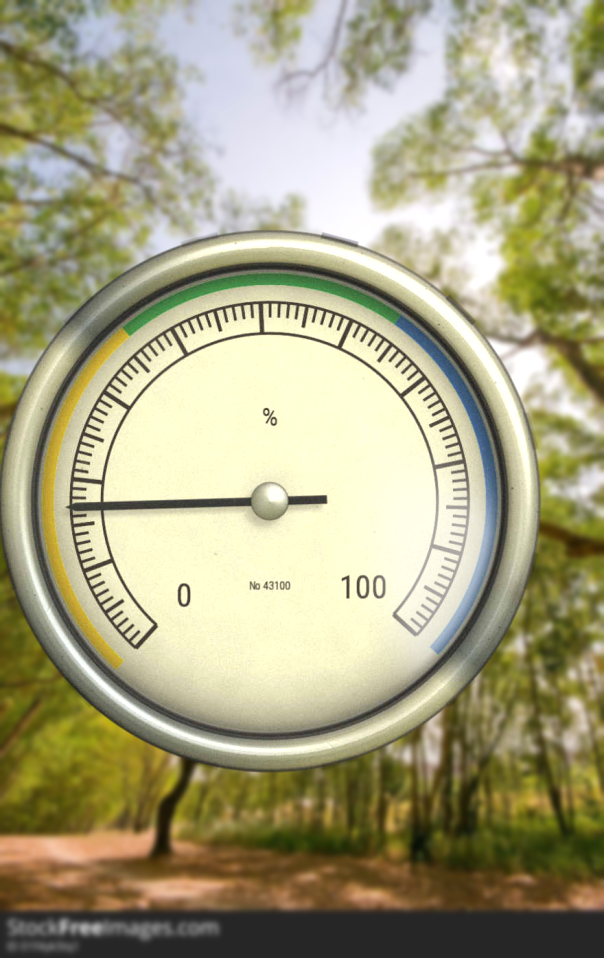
% 17
